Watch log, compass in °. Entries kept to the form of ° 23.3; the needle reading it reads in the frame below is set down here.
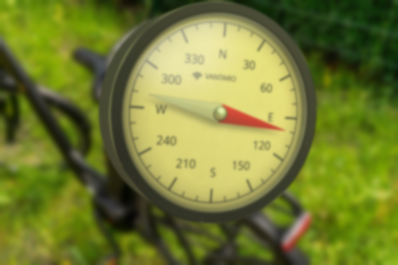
° 100
